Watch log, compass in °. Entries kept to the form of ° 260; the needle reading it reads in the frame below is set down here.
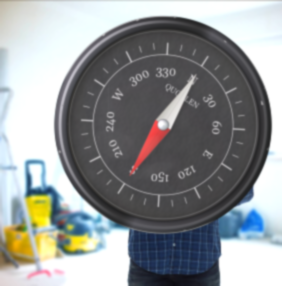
° 180
